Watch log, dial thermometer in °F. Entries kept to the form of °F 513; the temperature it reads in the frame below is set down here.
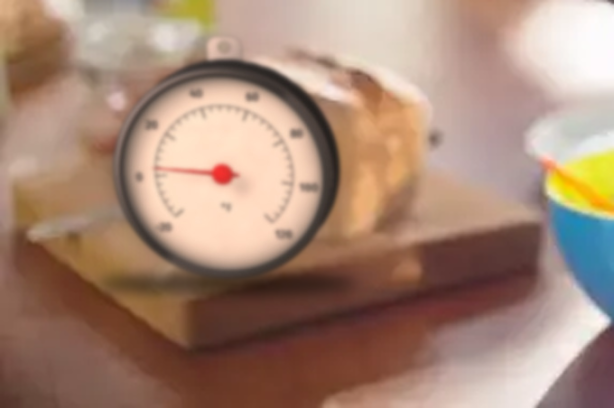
°F 4
